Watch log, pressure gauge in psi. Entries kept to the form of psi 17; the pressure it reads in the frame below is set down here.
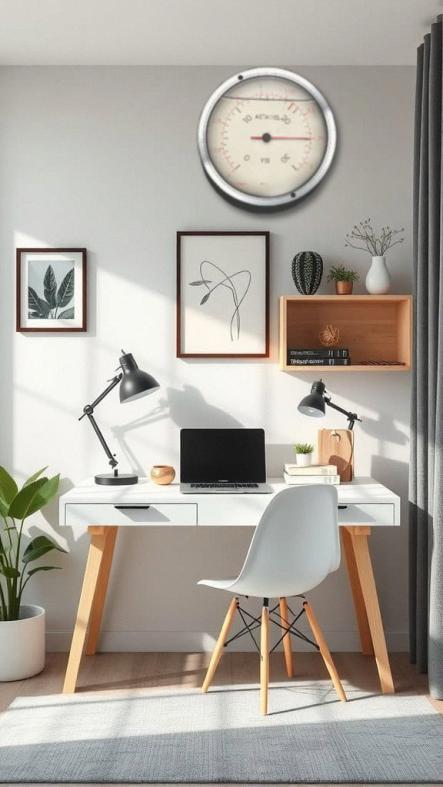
psi 25
